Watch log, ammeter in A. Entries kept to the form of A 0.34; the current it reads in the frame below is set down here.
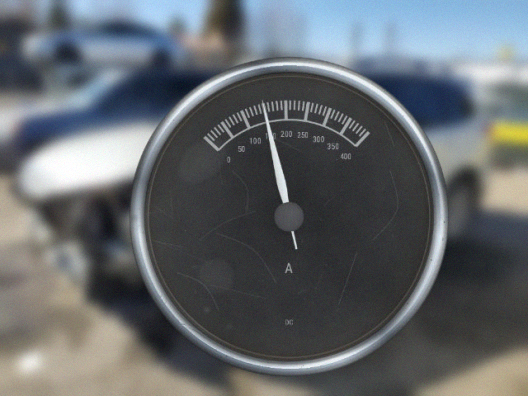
A 150
